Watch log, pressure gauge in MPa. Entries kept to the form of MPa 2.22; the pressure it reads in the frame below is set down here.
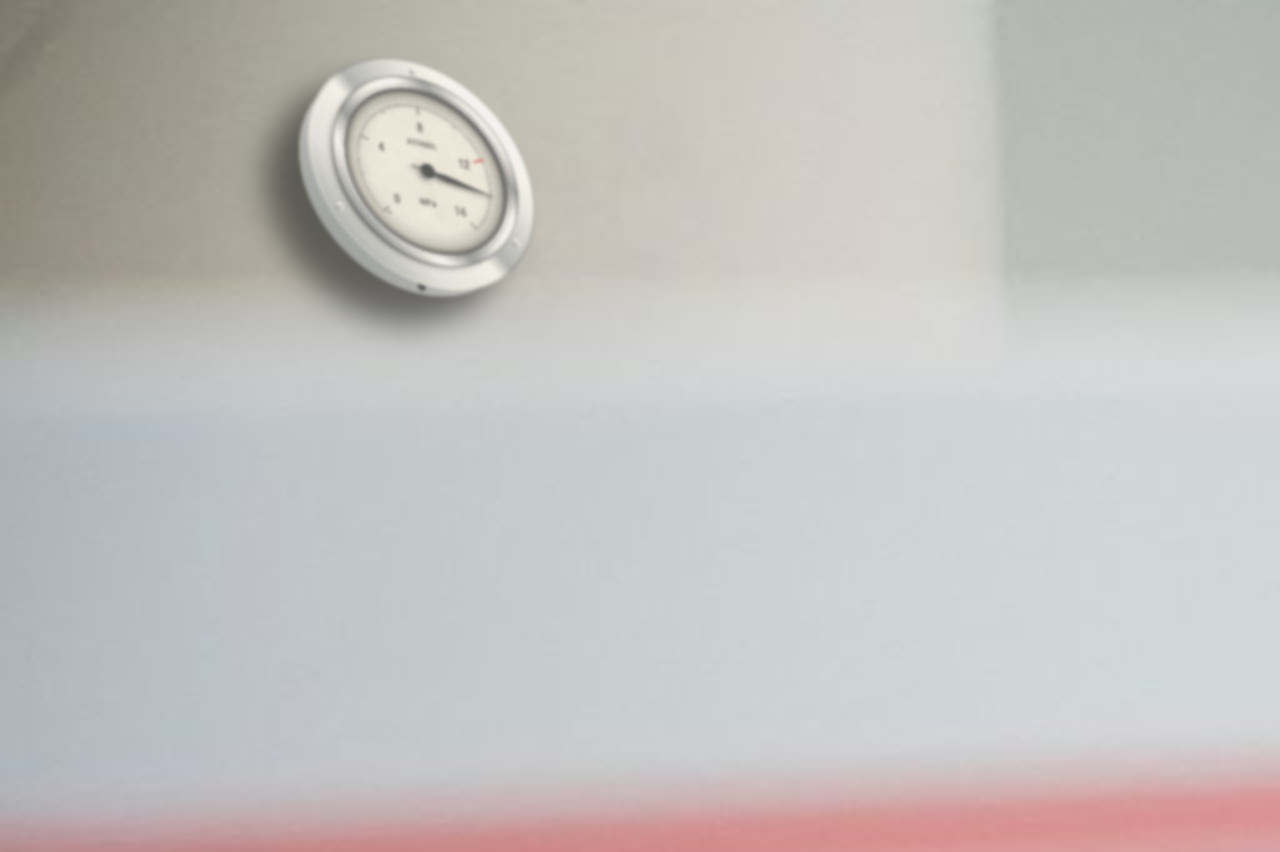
MPa 14
